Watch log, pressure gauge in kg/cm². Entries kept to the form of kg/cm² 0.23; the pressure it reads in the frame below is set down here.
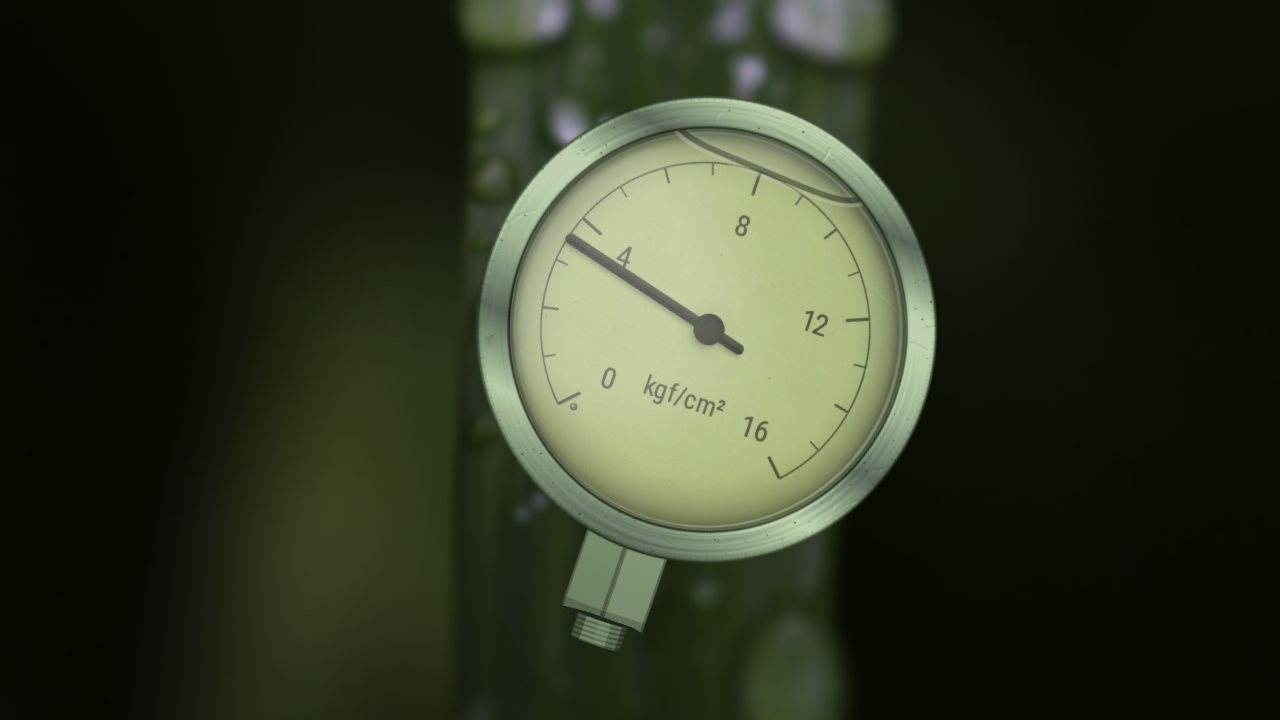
kg/cm² 3.5
